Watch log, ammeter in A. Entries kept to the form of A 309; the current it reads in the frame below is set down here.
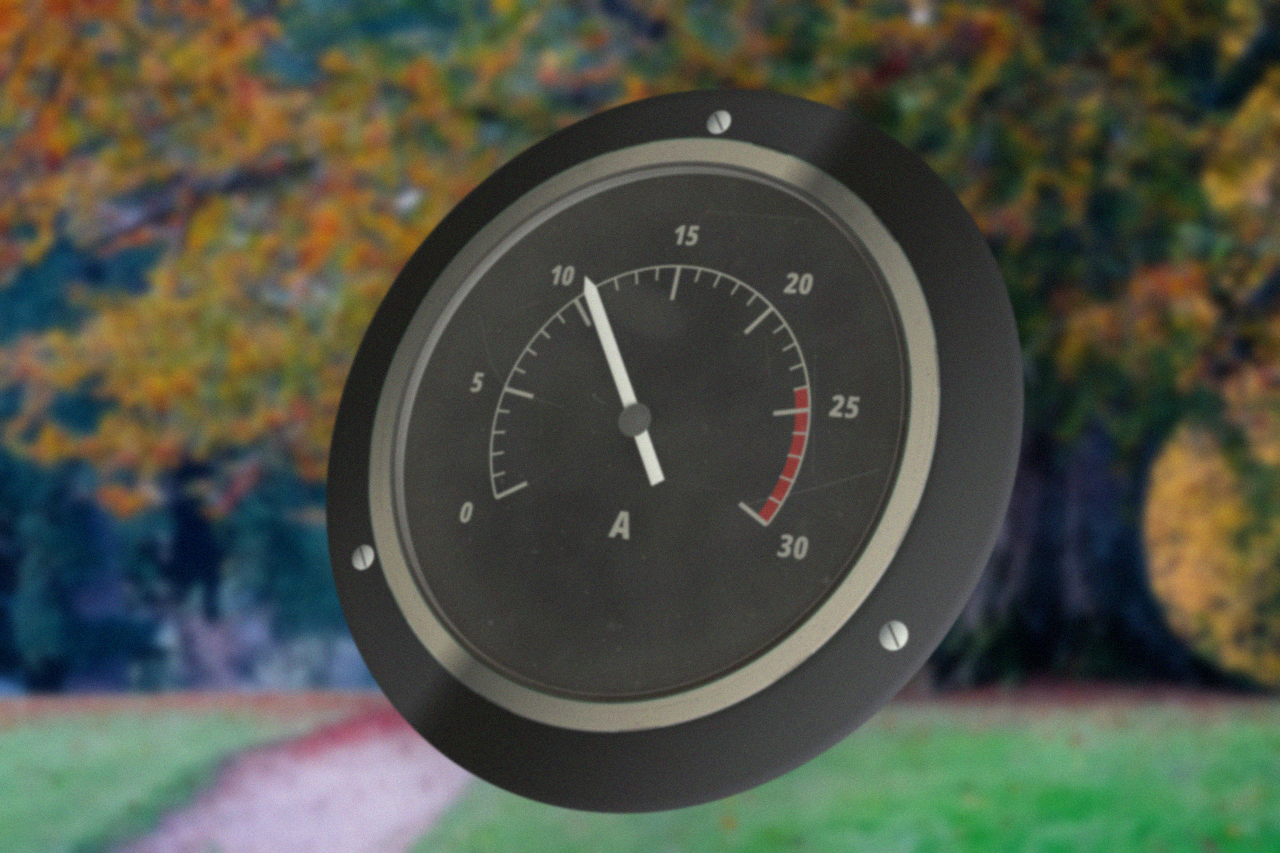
A 11
